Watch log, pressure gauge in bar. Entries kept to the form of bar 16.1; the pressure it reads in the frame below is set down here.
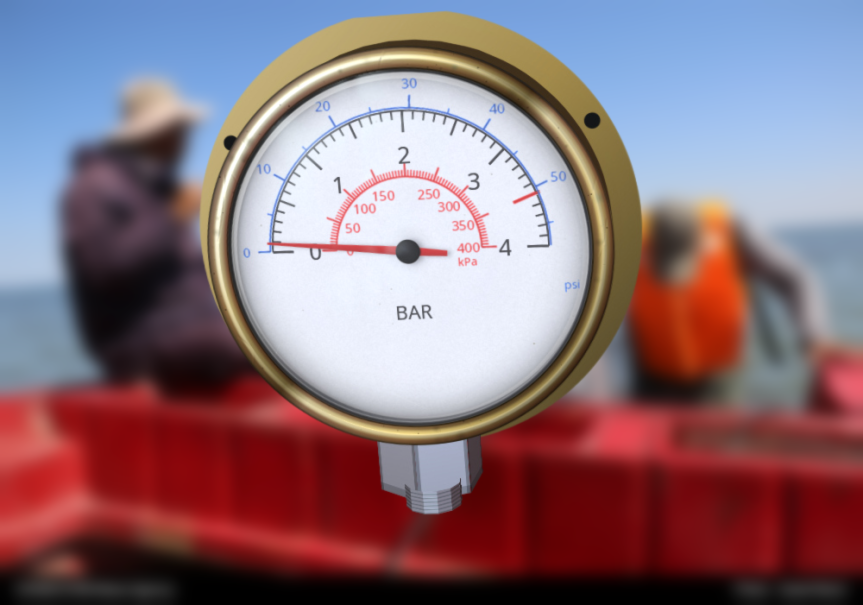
bar 0.1
